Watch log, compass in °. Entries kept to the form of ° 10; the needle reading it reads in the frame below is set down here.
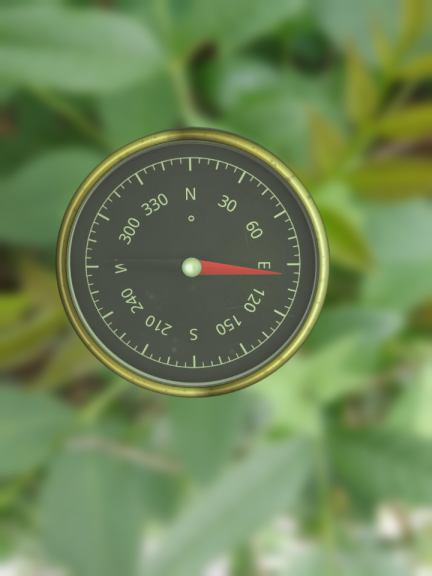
° 95
